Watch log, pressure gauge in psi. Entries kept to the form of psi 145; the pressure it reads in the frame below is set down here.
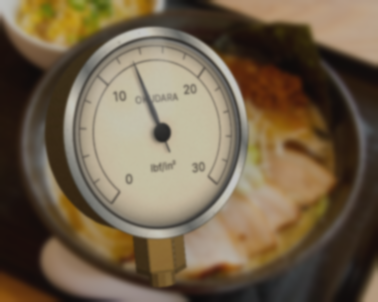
psi 13
